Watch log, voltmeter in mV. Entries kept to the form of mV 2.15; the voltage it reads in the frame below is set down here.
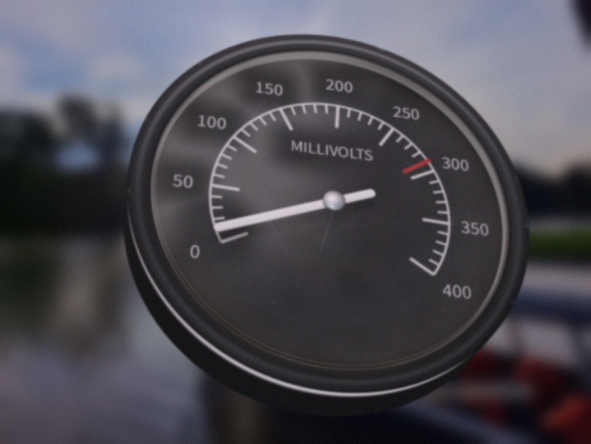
mV 10
